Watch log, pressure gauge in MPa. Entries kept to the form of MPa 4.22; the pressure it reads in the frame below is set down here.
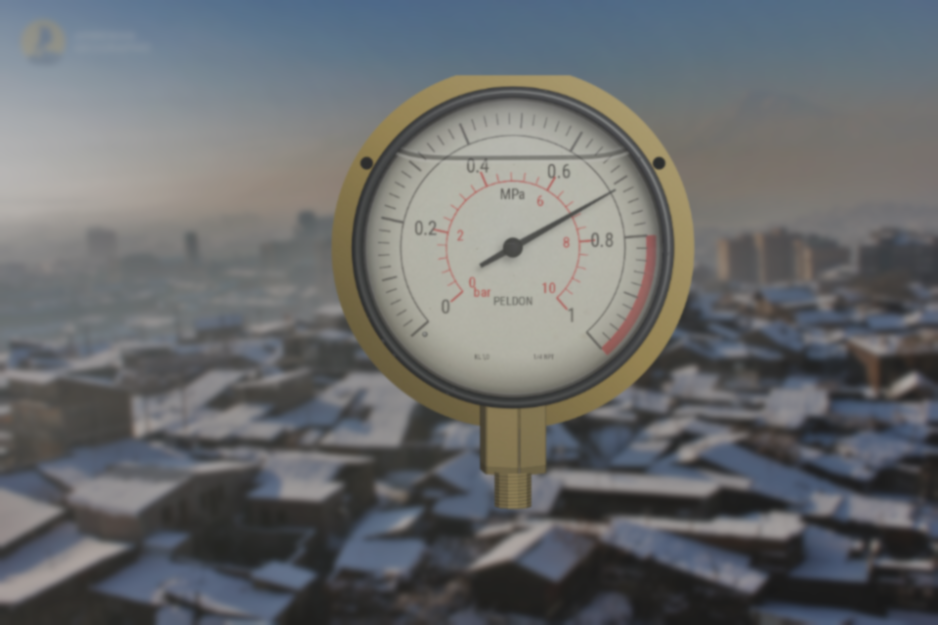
MPa 0.71
